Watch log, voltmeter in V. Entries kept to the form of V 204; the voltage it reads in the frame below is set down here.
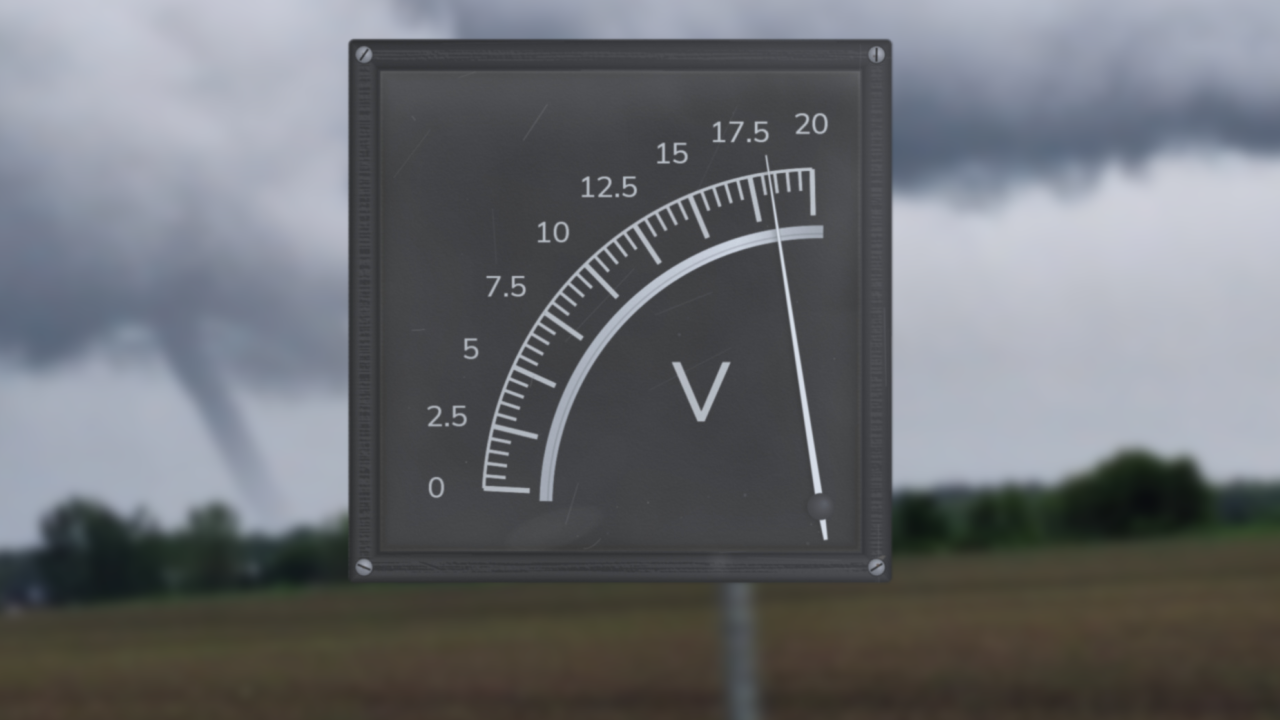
V 18.25
